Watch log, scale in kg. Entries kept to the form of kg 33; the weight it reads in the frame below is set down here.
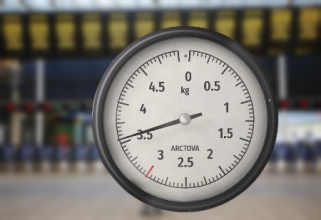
kg 3.55
